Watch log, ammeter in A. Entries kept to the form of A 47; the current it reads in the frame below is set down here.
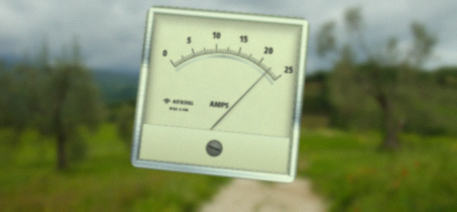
A 22.5
